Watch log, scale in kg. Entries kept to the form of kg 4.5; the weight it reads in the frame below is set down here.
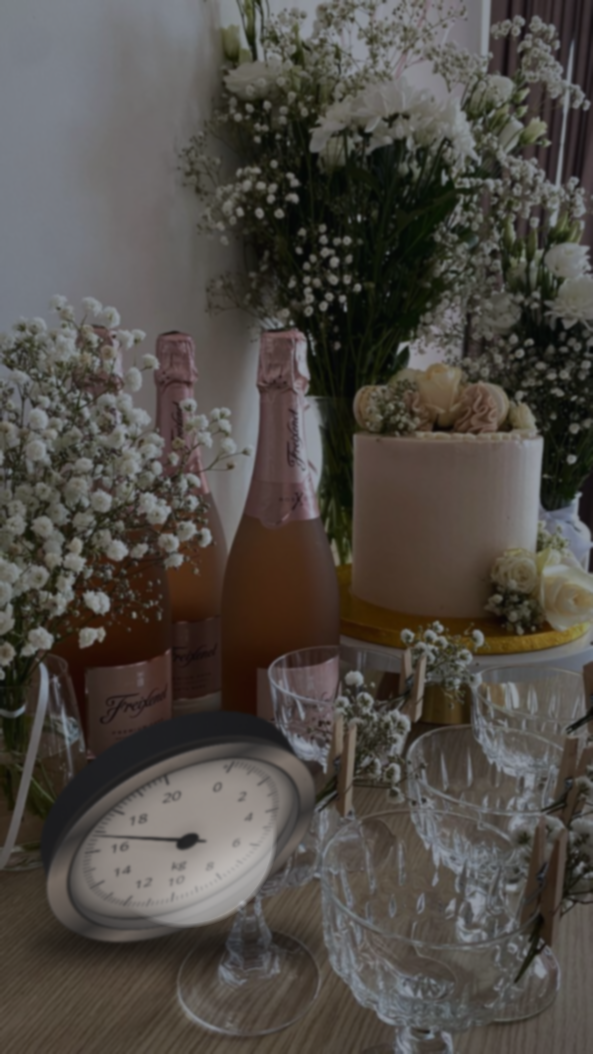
kg 17
